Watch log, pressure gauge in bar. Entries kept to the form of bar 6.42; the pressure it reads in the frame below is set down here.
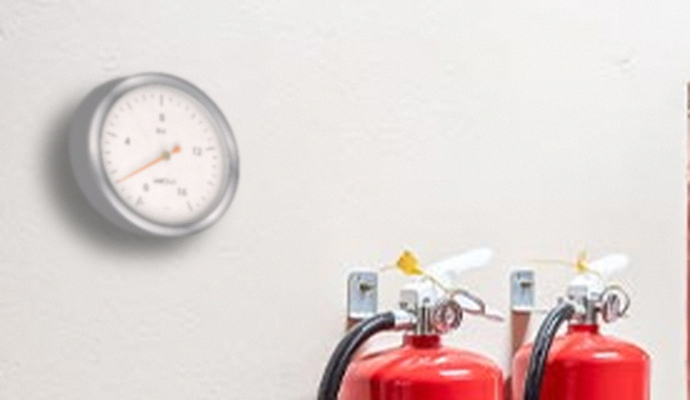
bar 1.5
